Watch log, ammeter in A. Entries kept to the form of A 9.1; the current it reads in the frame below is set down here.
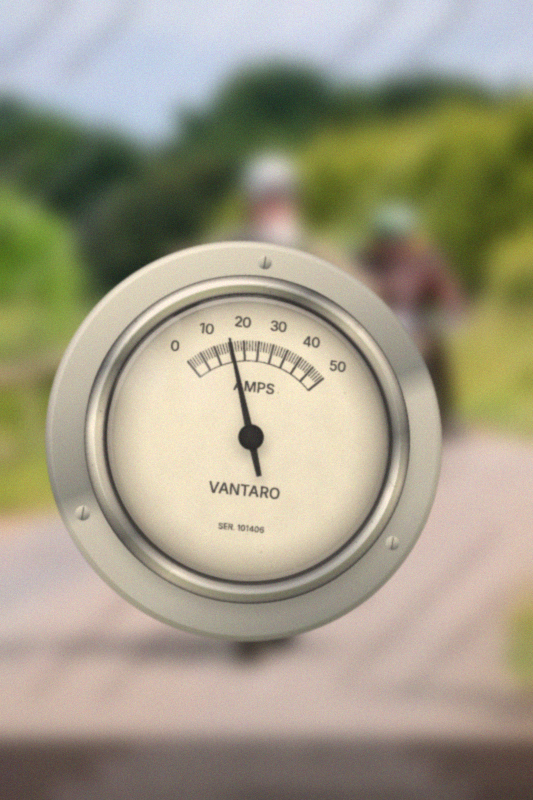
A 15
